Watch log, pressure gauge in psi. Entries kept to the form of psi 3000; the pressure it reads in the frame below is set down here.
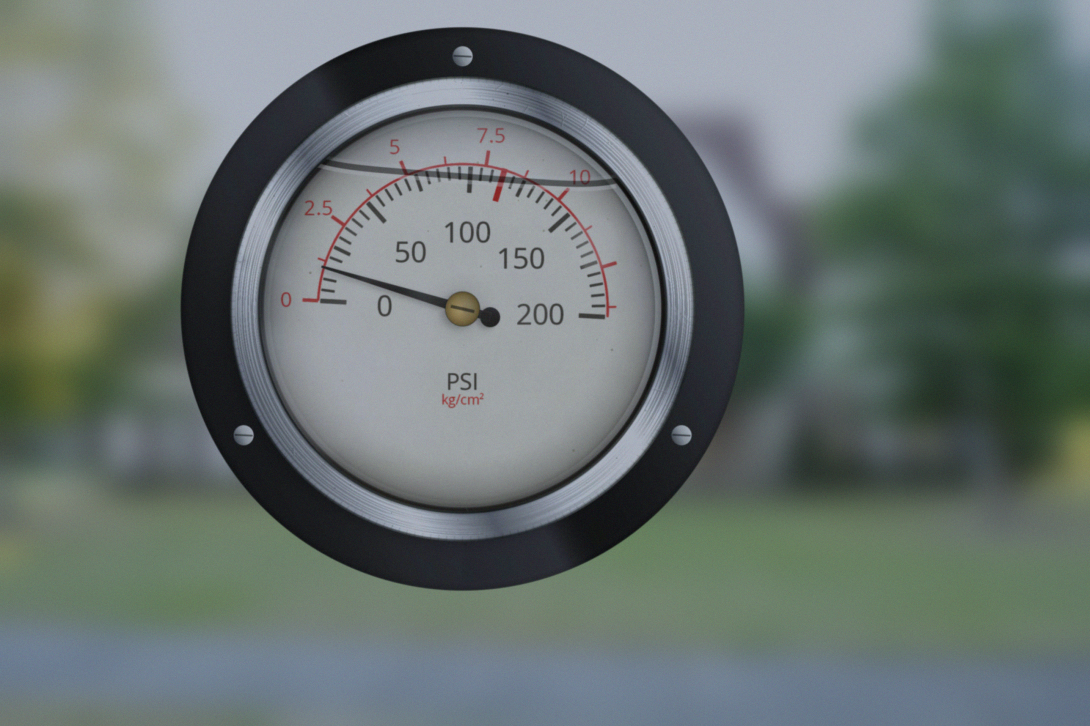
psi 15
